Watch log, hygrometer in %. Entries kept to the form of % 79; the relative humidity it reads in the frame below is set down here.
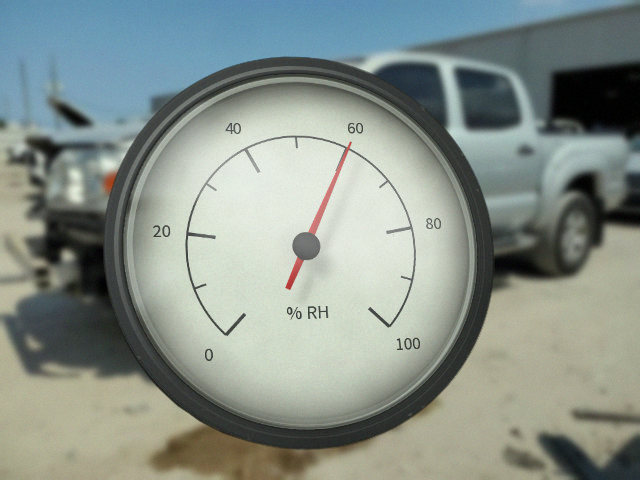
% 60
